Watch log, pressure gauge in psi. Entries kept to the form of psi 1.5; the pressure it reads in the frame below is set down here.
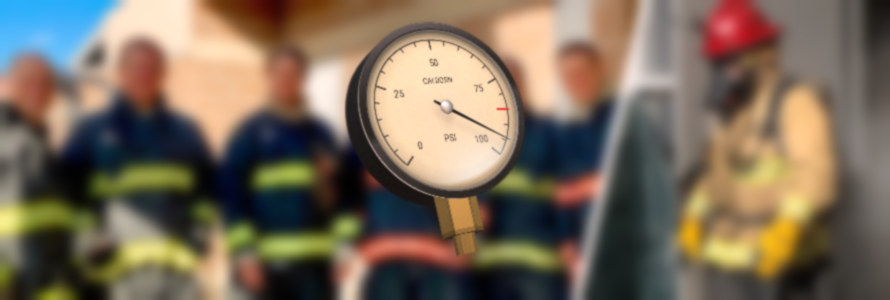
psi 95
